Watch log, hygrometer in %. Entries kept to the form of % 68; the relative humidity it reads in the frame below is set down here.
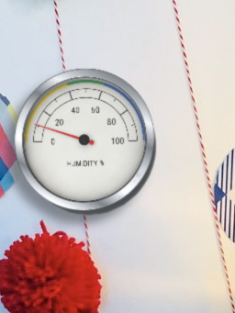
% 10
